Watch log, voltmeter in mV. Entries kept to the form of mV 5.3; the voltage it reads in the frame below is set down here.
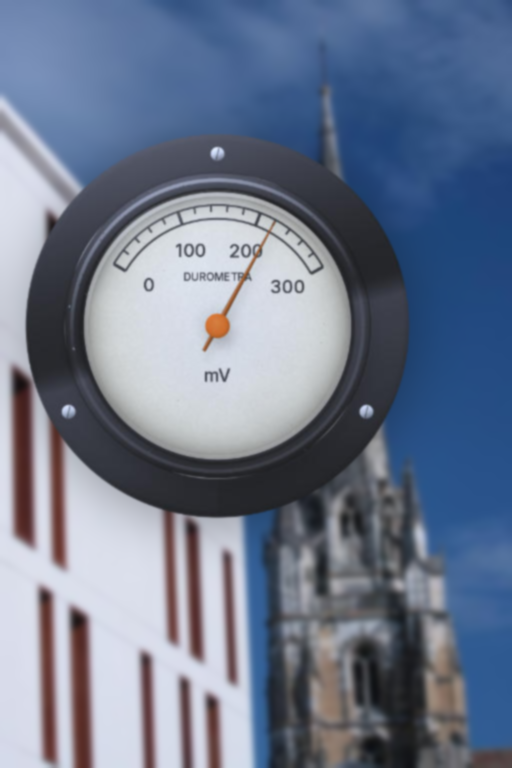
mV 220
